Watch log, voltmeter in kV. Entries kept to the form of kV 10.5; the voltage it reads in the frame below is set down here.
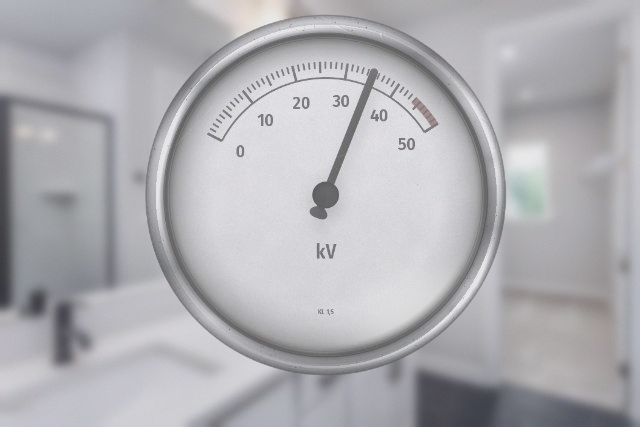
kV 35
